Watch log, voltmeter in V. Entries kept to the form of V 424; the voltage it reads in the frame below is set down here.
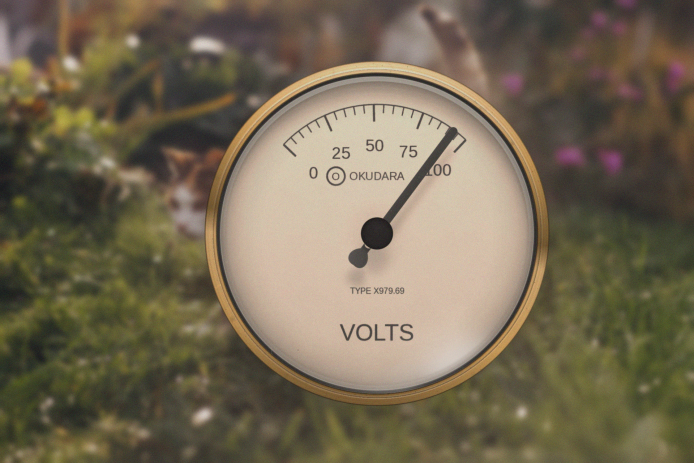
V 92.5
